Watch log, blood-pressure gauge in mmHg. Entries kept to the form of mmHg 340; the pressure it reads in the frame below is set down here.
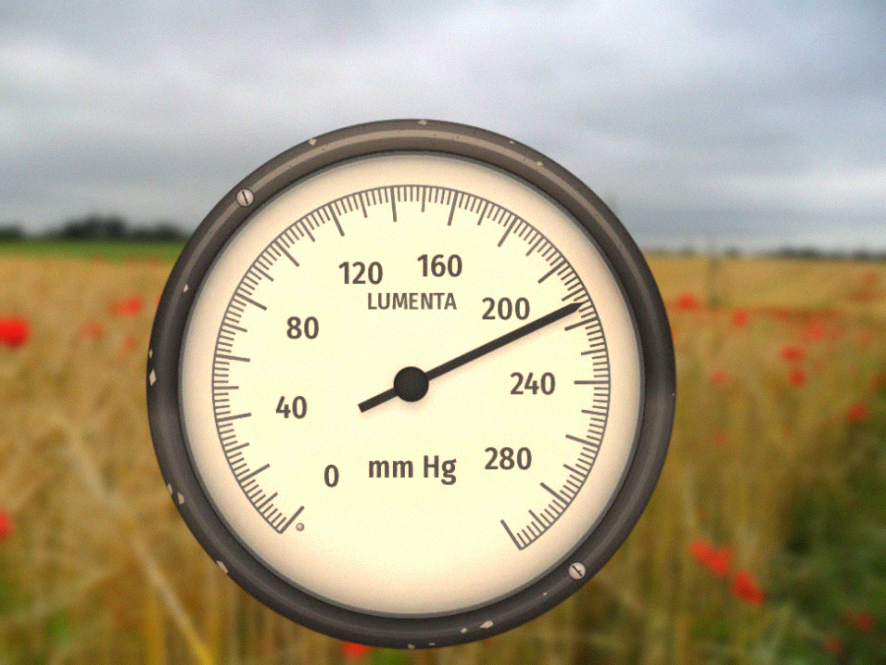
mmHg 214
